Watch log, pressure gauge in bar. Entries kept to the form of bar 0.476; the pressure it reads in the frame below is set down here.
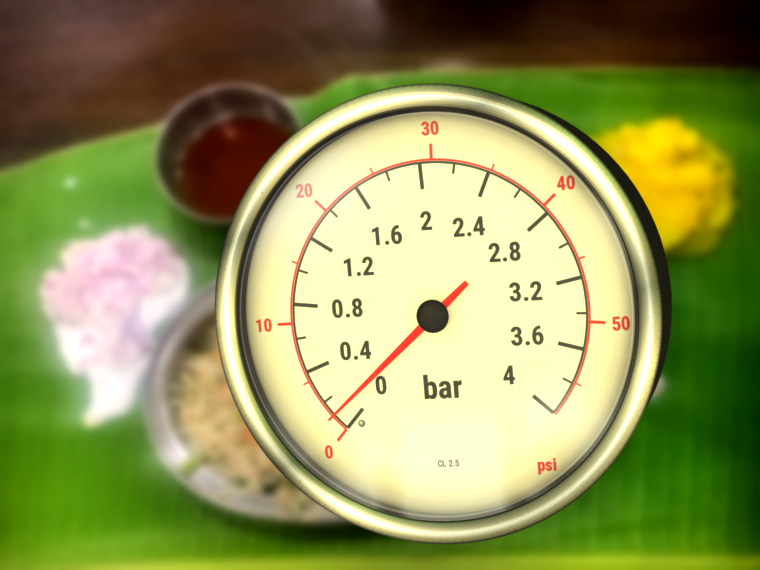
bar 0.1
